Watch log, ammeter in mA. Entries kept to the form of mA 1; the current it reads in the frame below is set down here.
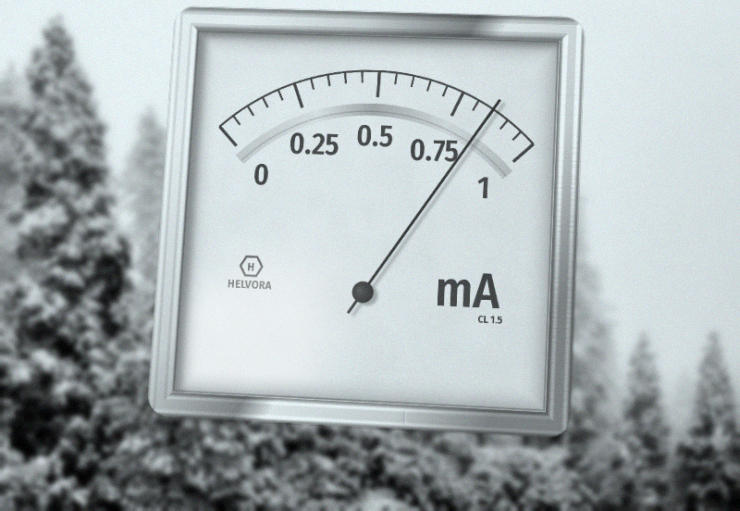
mA 0.85
